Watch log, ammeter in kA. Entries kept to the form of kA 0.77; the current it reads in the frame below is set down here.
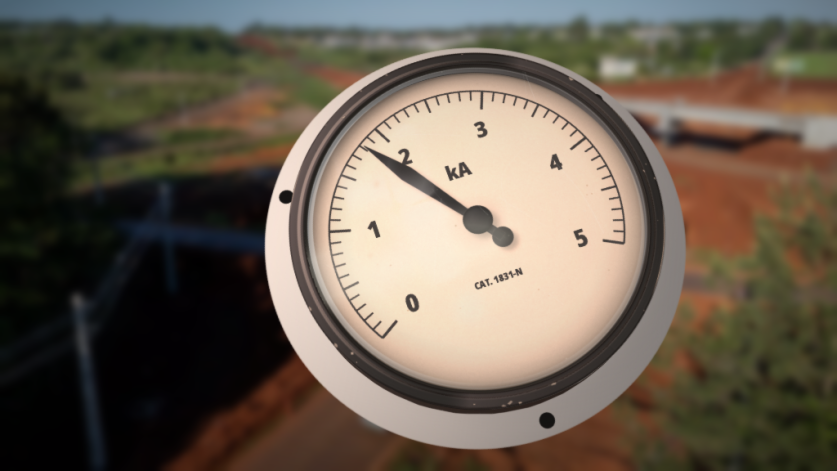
kA 1.8
